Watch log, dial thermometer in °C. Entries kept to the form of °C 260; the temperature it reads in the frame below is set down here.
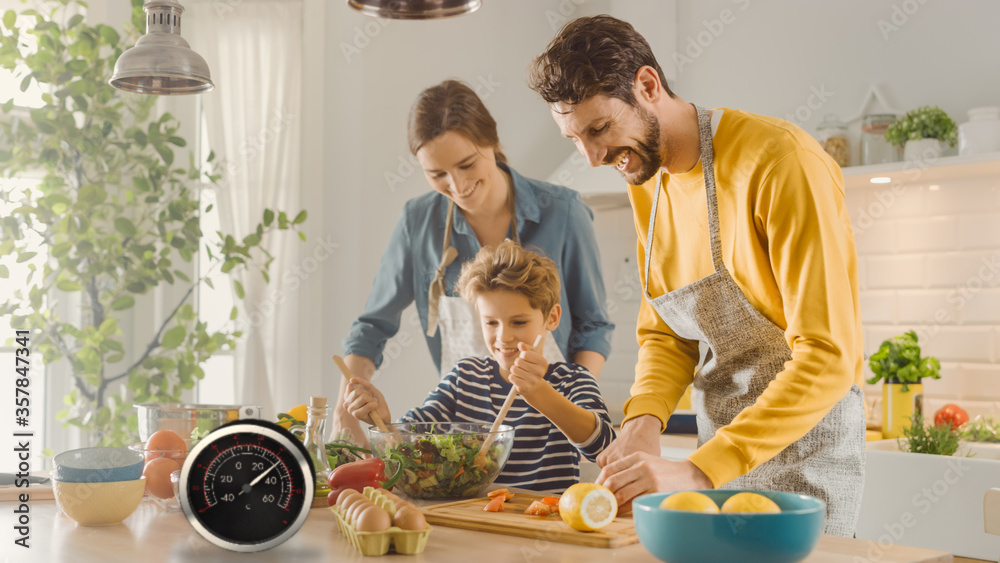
°C 30
